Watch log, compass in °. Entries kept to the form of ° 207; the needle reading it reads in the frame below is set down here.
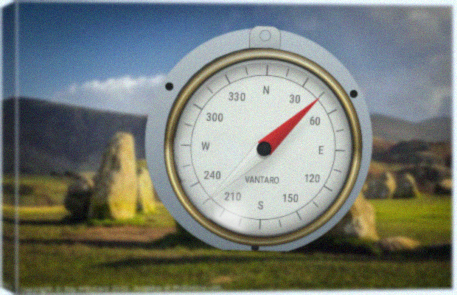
° 45
